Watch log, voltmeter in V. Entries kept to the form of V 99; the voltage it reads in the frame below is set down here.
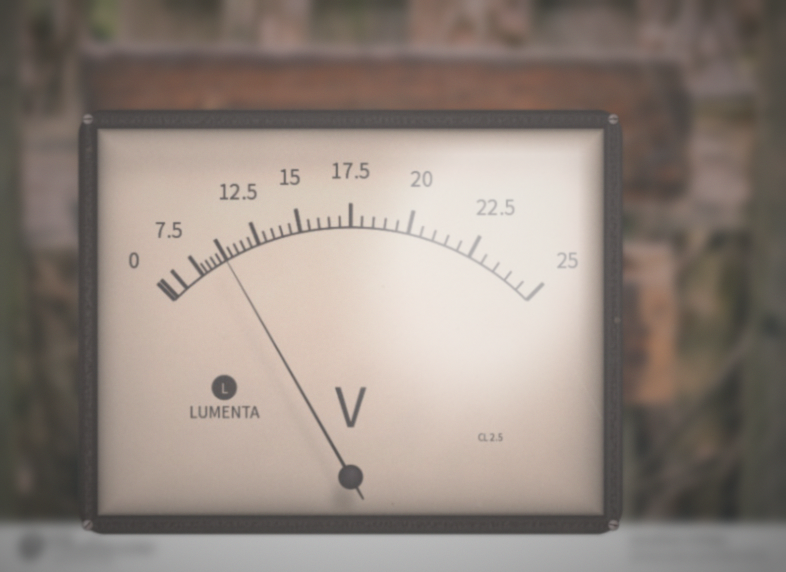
V 10
